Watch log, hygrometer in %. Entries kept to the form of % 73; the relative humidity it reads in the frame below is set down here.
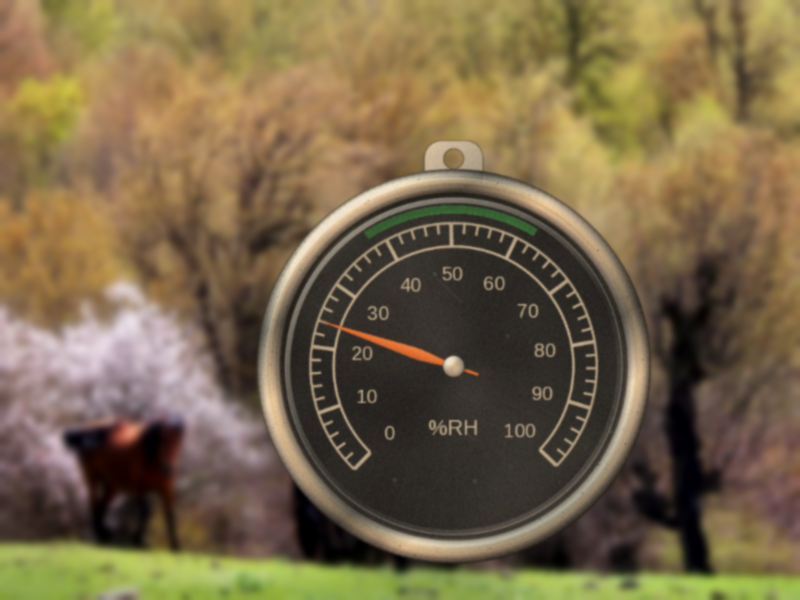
% 24
